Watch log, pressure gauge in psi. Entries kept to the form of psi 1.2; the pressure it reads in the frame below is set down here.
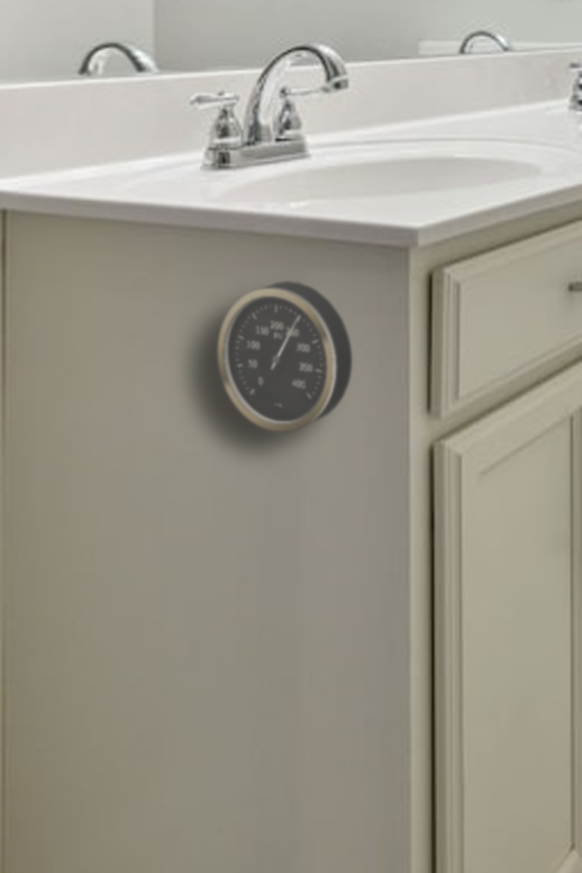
psi 250
